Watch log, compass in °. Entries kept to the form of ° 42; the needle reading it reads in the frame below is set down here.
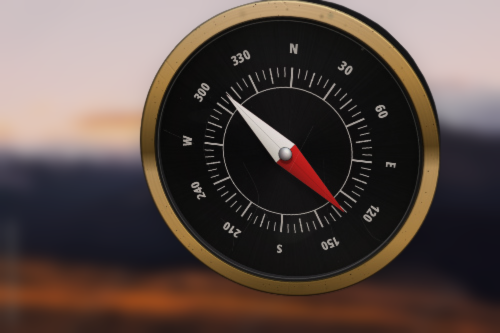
° 130
